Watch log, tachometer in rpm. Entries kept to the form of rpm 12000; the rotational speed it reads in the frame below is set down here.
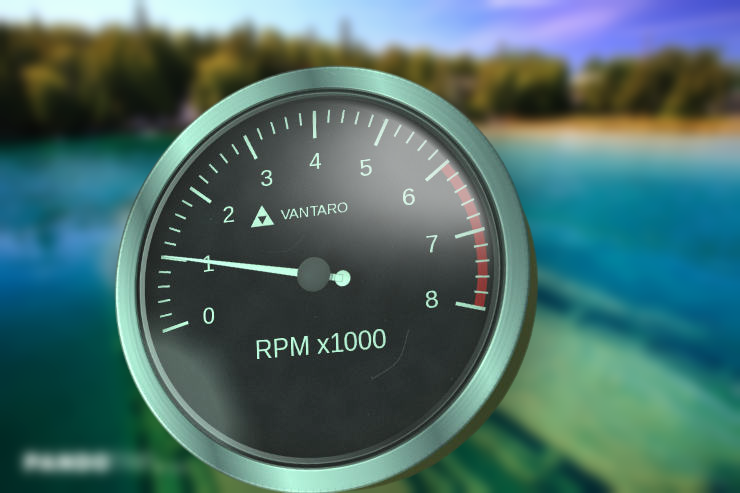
rpm 1000
